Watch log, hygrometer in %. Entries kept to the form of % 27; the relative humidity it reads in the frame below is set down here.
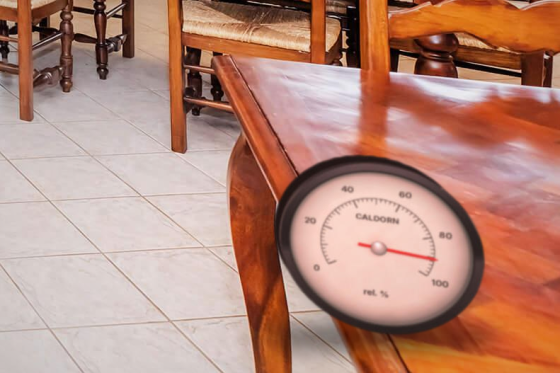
% 90
